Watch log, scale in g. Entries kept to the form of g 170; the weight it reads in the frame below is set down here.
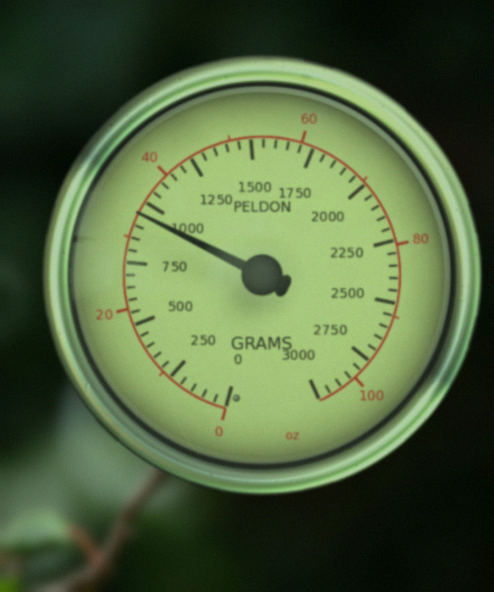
g 950
